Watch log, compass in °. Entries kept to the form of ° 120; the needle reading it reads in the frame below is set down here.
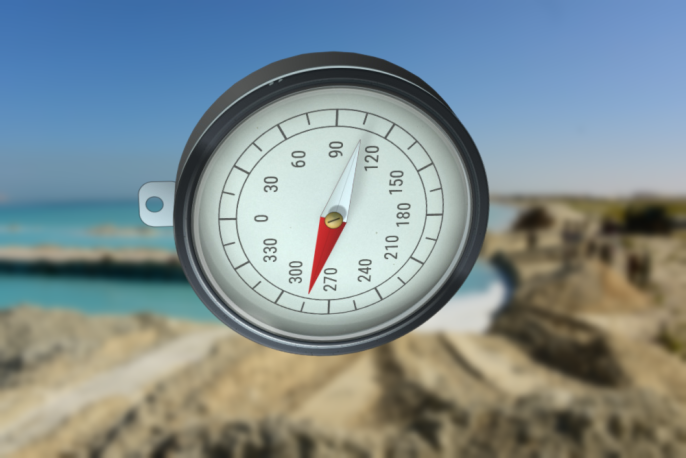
° 285
